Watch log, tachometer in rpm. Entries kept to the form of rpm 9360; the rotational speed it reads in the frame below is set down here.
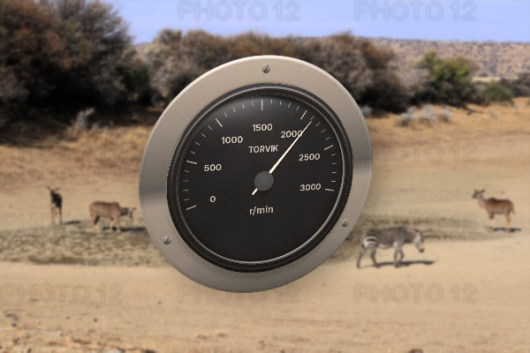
rpm 2100
